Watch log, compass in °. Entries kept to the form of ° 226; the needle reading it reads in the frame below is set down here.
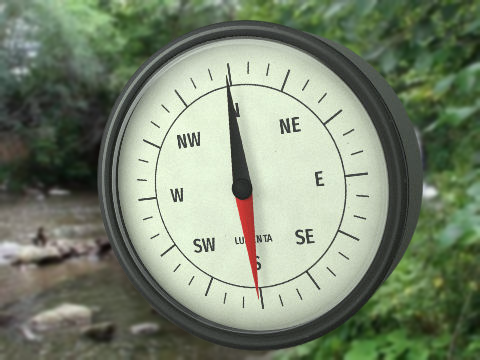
° 180
